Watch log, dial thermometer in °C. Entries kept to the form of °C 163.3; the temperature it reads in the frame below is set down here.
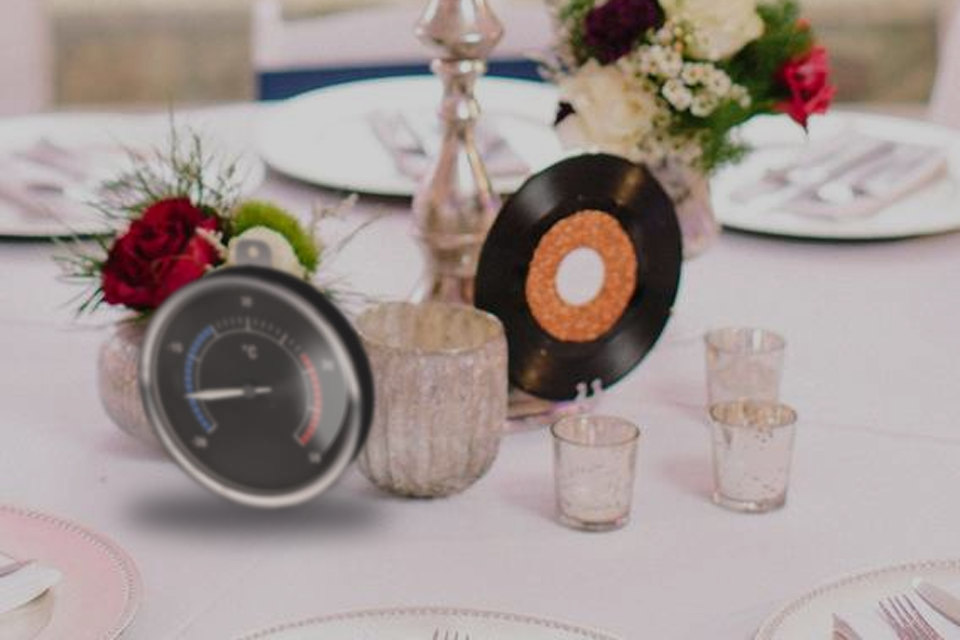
°C -20
